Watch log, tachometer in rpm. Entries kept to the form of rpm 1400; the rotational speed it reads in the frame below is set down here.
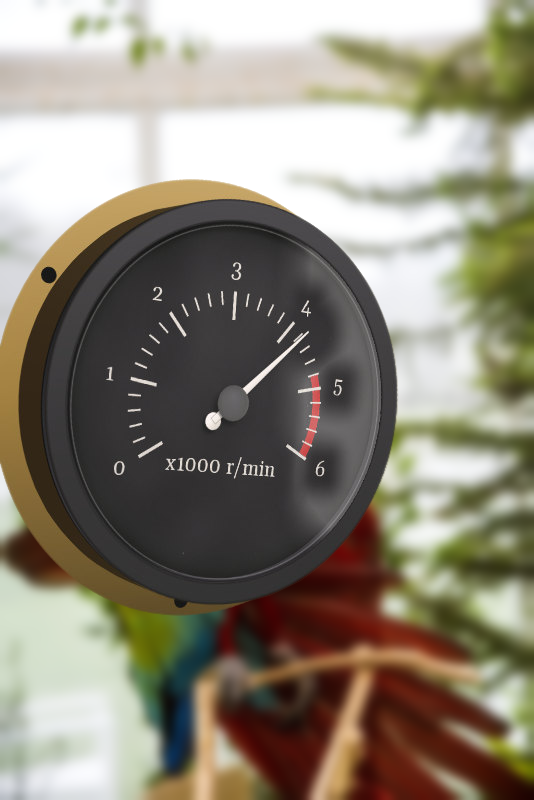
rpm 4200
